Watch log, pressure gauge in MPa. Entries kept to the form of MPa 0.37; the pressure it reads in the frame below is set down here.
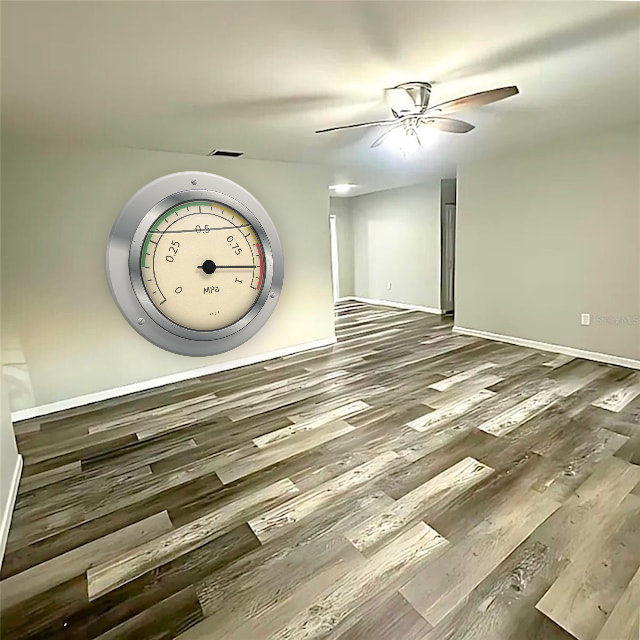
MPa 0.9
